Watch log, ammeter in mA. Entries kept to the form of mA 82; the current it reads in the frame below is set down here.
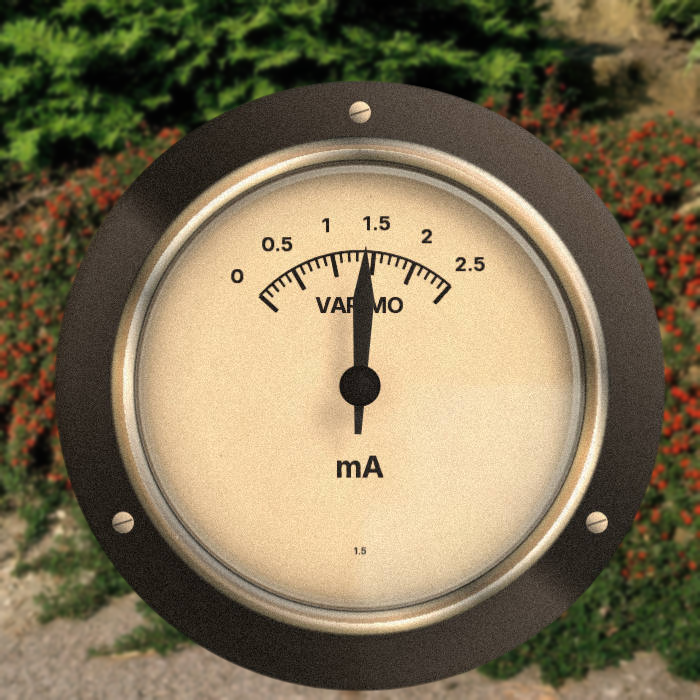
mA 1.4
